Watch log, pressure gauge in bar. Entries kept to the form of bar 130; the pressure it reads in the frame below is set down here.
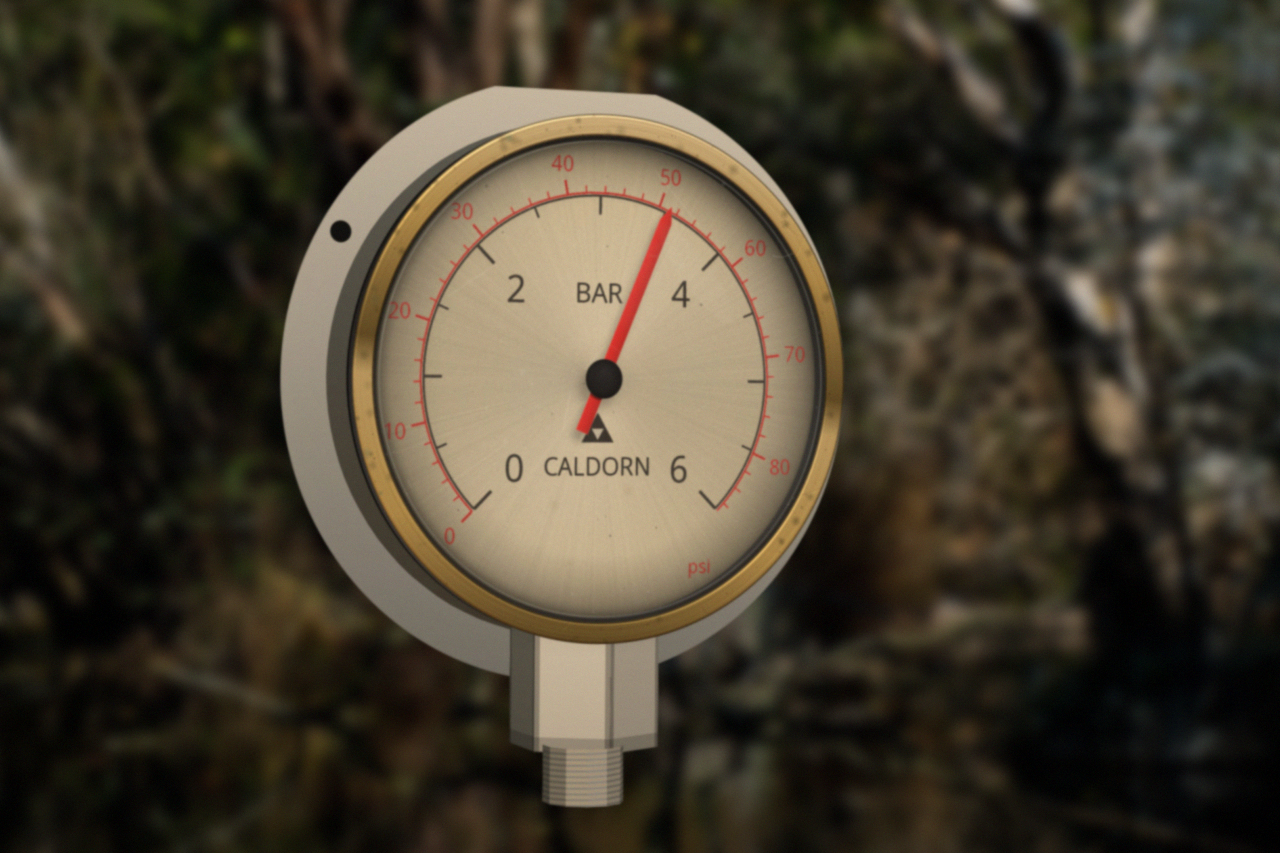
bar 3.5
